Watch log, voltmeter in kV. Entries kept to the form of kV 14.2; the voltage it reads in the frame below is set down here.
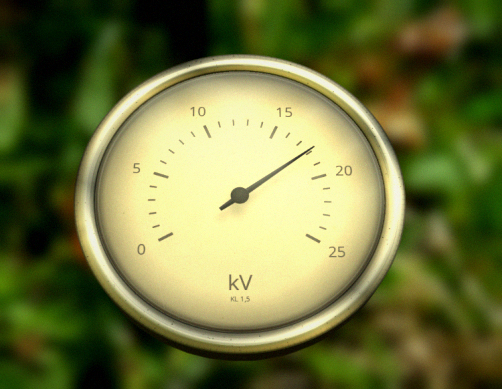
kV 18
